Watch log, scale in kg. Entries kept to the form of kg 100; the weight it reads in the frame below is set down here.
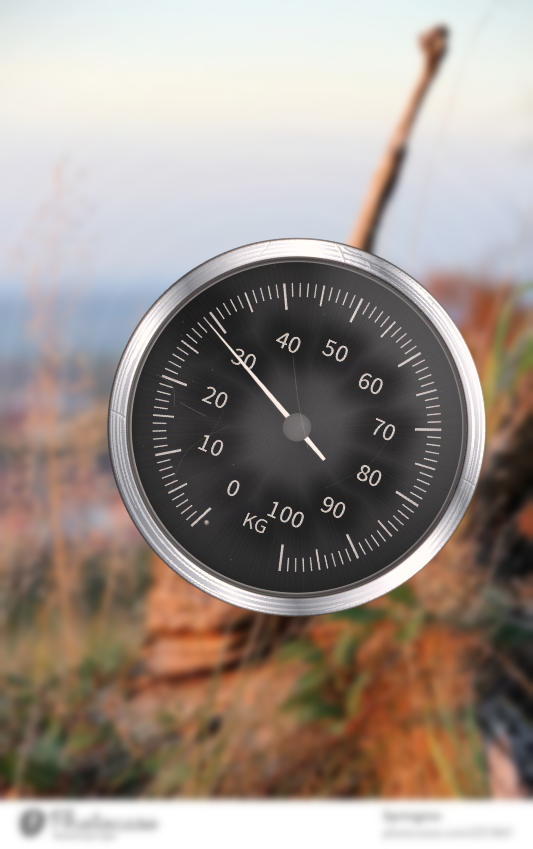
kg 29
